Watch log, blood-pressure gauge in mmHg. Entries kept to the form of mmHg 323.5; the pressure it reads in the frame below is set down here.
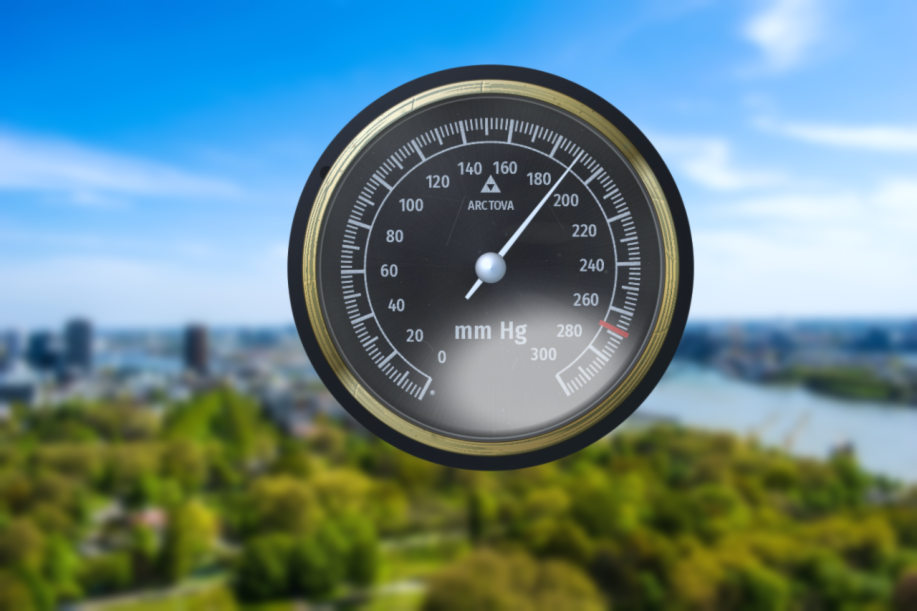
mmHg 190
